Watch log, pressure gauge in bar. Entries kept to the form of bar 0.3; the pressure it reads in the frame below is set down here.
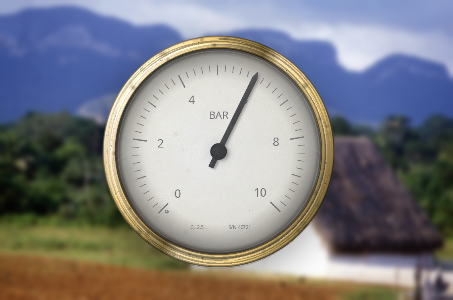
bar 6
